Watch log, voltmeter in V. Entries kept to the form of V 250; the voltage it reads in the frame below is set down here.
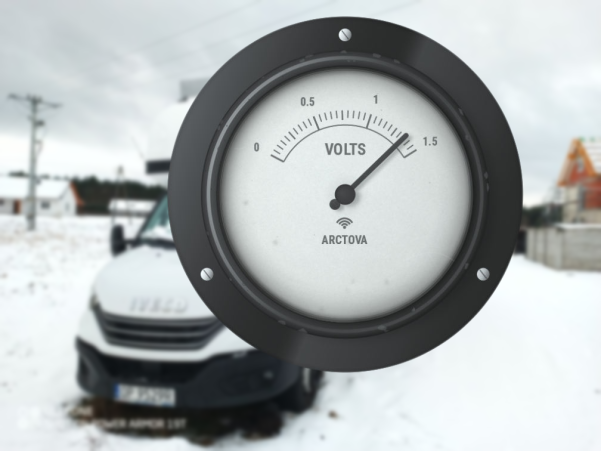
V 1.35
